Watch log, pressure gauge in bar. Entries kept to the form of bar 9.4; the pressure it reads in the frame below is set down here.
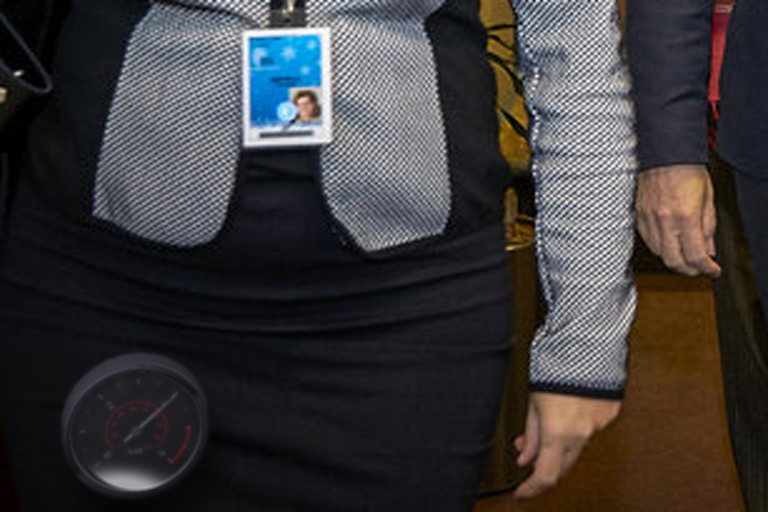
bar 4
